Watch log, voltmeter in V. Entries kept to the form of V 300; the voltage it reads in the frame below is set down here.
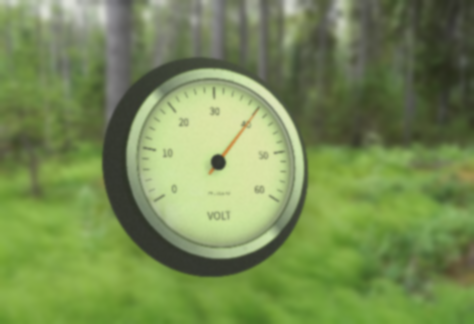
V 40
